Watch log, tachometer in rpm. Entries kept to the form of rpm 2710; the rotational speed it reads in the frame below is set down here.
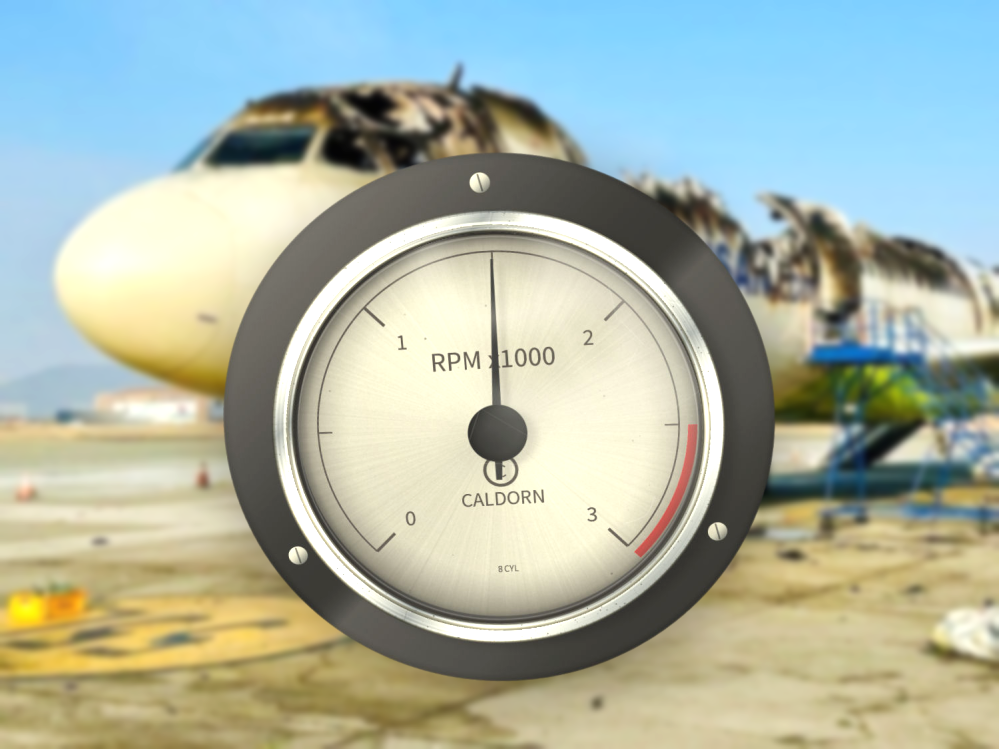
rpm 1500
